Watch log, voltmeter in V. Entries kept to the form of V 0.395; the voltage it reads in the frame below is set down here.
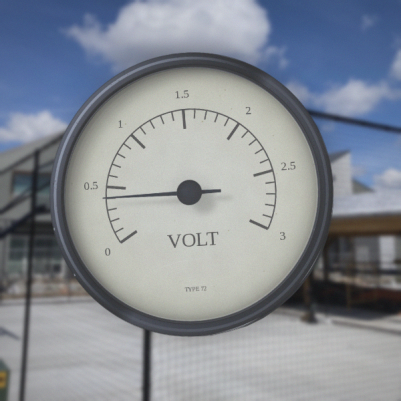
V 0.4
